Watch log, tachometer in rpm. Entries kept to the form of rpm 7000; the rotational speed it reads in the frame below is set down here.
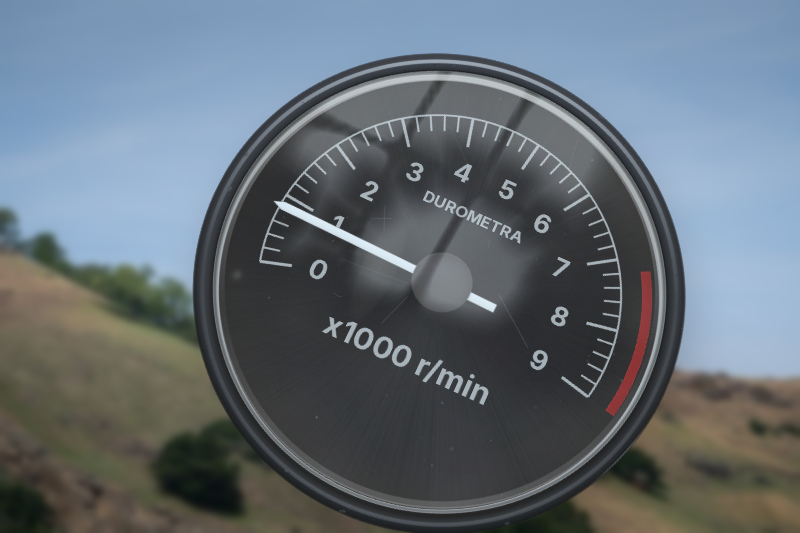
rpm 800
